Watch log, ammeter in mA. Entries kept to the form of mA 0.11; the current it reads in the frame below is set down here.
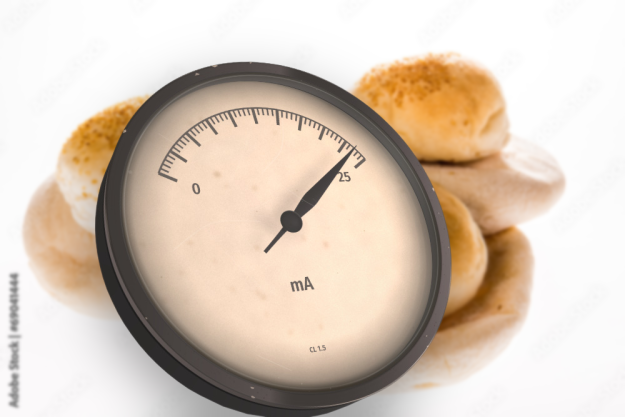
mA 23.5
